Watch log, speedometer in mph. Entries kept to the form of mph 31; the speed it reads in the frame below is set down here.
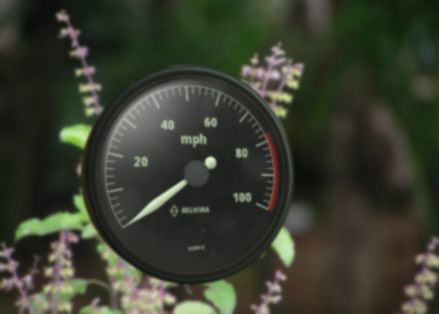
mph 0
